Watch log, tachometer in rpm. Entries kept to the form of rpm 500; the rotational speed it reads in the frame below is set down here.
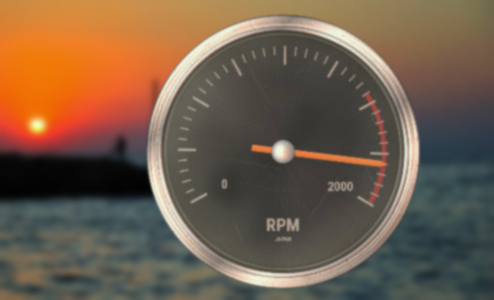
rpm 1800
